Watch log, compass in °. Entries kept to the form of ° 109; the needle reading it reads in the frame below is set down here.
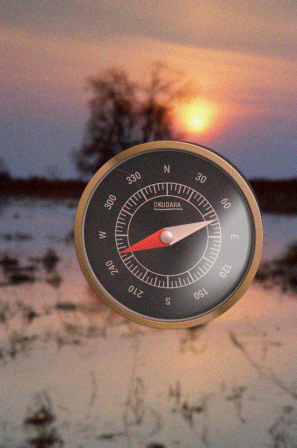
° 250
